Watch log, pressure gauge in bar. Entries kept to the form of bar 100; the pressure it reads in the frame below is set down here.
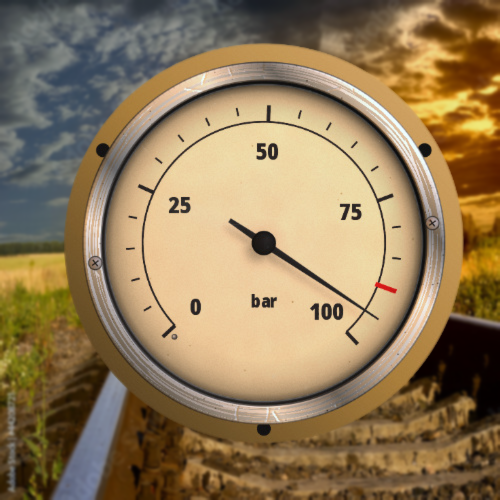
bar 95
